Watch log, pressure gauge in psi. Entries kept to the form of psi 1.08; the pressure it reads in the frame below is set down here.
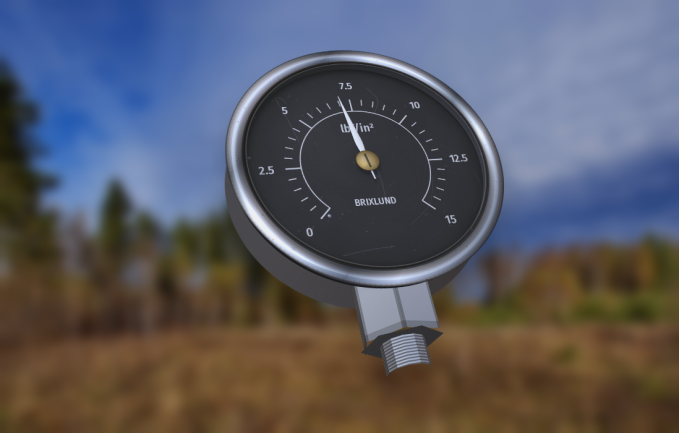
psi 7
